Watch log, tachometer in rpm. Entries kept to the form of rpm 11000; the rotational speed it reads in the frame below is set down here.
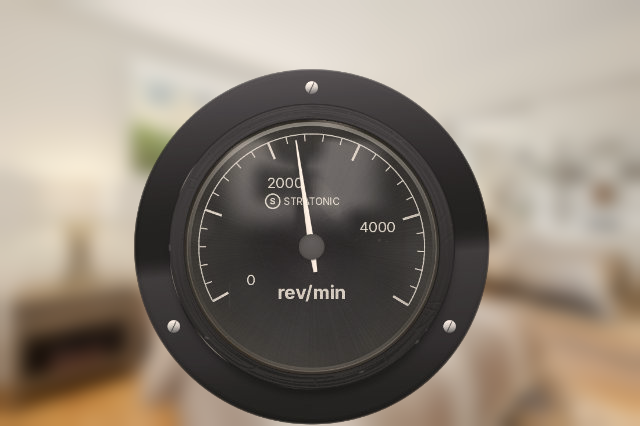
rpm 2300
